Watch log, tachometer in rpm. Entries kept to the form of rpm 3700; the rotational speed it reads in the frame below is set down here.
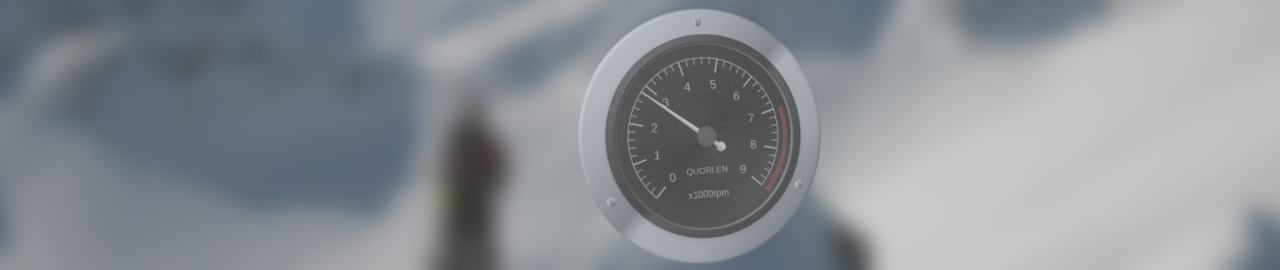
rpm 2800
